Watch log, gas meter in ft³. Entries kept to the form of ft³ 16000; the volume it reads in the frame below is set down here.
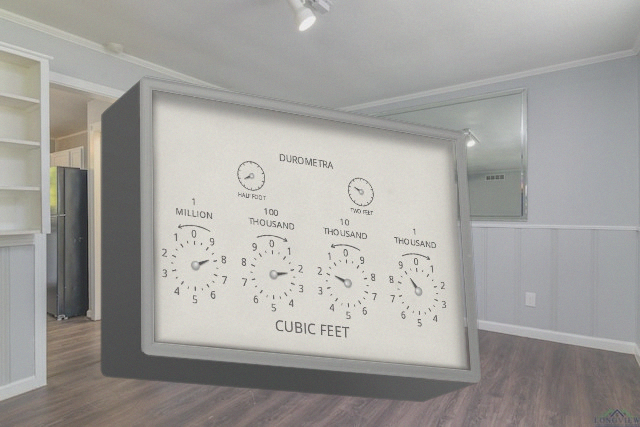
ft³ 821900
